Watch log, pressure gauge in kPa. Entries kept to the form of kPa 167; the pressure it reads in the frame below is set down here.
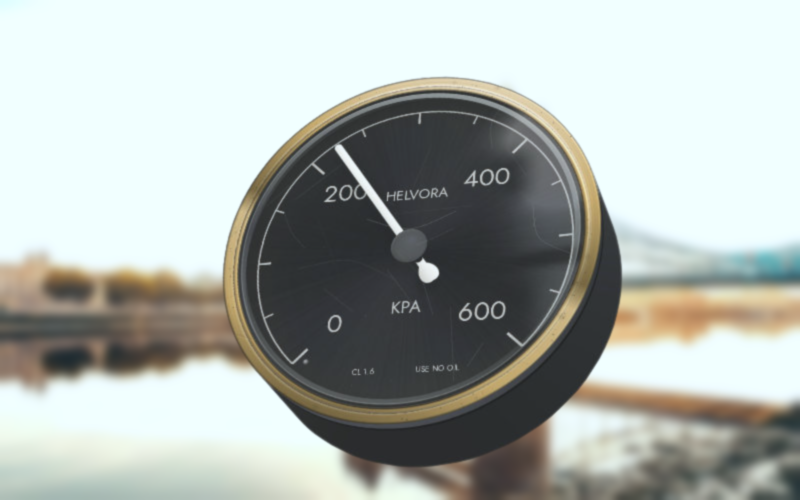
kPa 225
